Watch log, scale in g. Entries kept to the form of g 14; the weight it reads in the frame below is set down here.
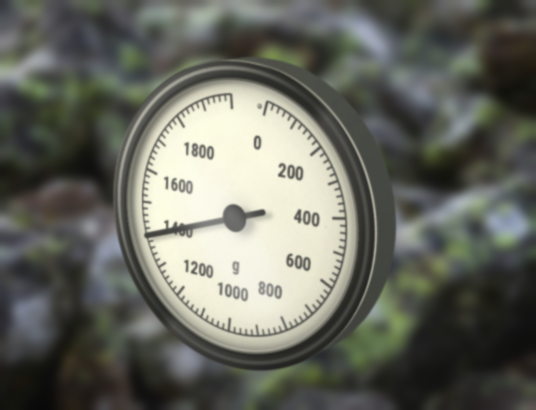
g 1400
